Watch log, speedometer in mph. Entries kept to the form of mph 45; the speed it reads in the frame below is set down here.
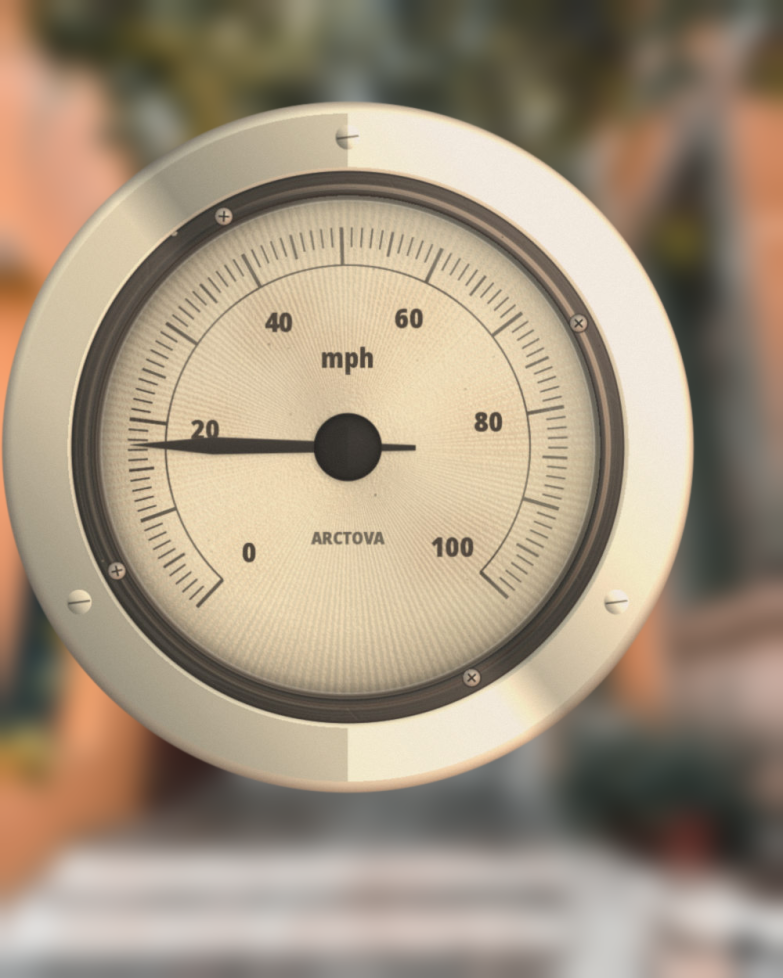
mph 17.5
